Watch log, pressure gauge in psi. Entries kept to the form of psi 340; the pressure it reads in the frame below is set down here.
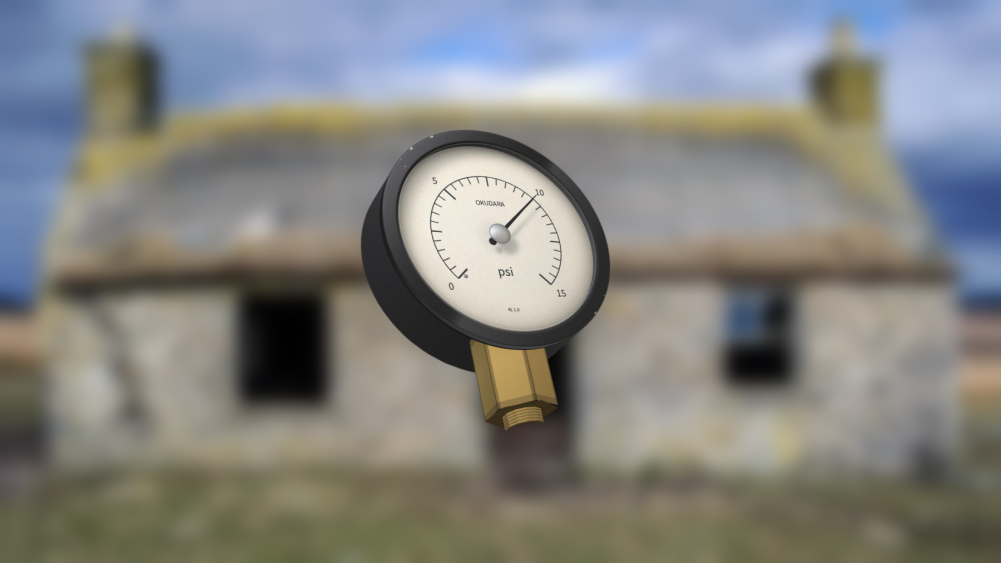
psi 10
